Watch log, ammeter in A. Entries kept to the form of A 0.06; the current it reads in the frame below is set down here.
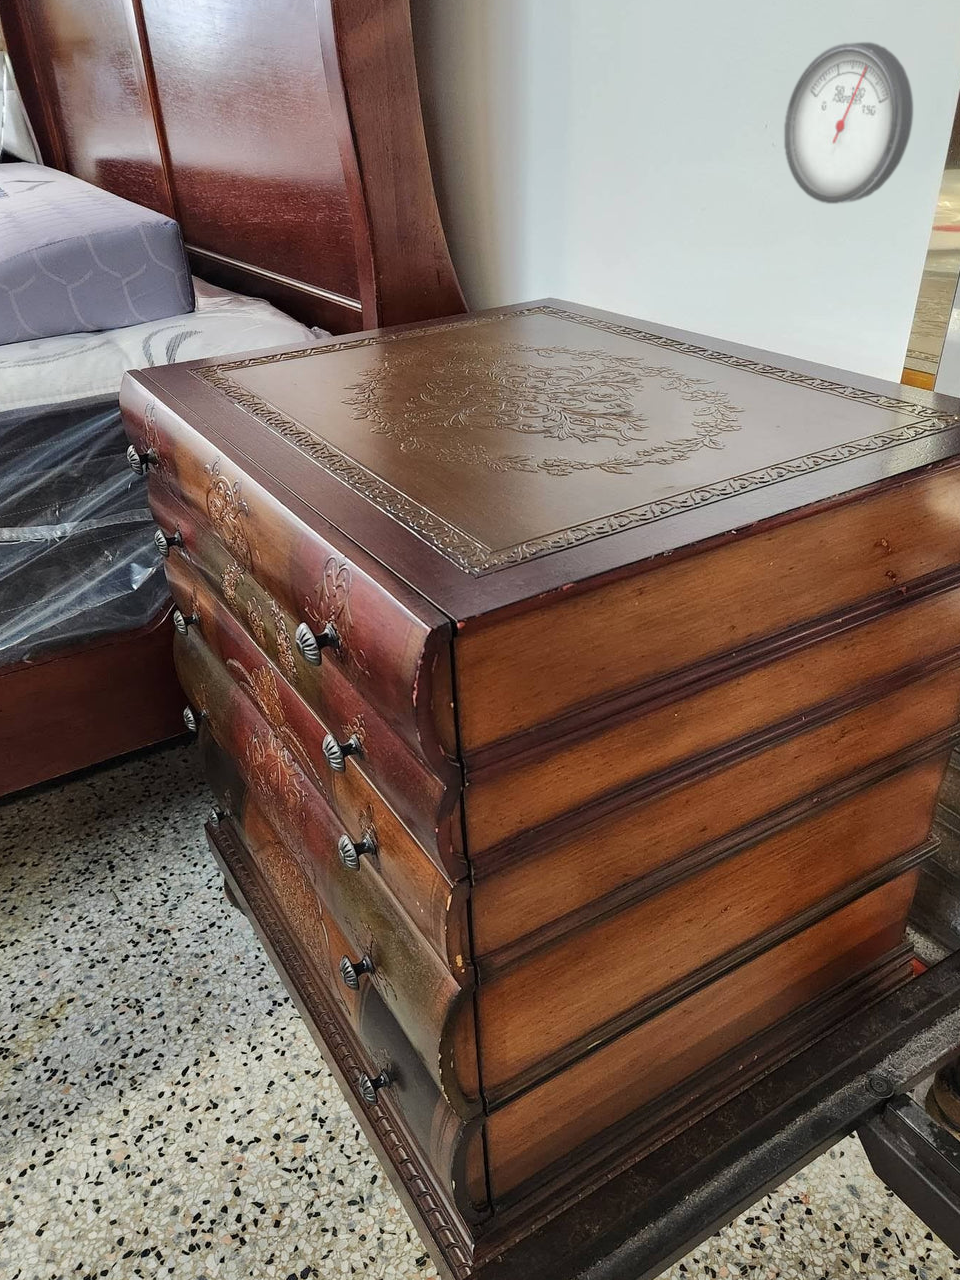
A 100
